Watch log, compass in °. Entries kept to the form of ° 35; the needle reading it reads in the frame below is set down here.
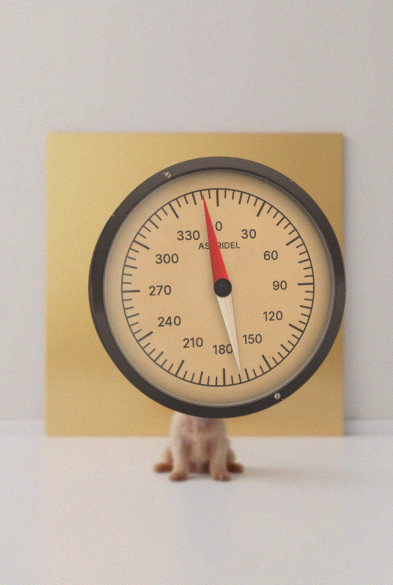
° 350
